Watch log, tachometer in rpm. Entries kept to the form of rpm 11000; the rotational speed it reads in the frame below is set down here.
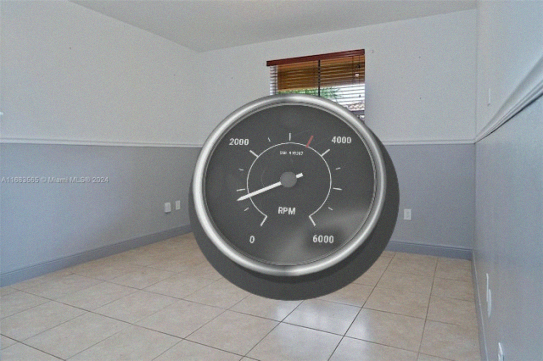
rpm 750
